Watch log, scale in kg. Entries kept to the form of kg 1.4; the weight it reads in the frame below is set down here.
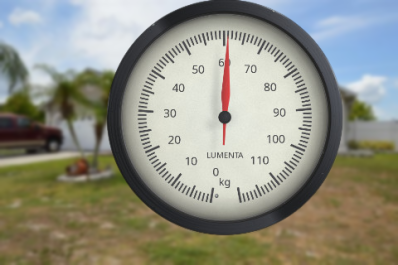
kg 61
